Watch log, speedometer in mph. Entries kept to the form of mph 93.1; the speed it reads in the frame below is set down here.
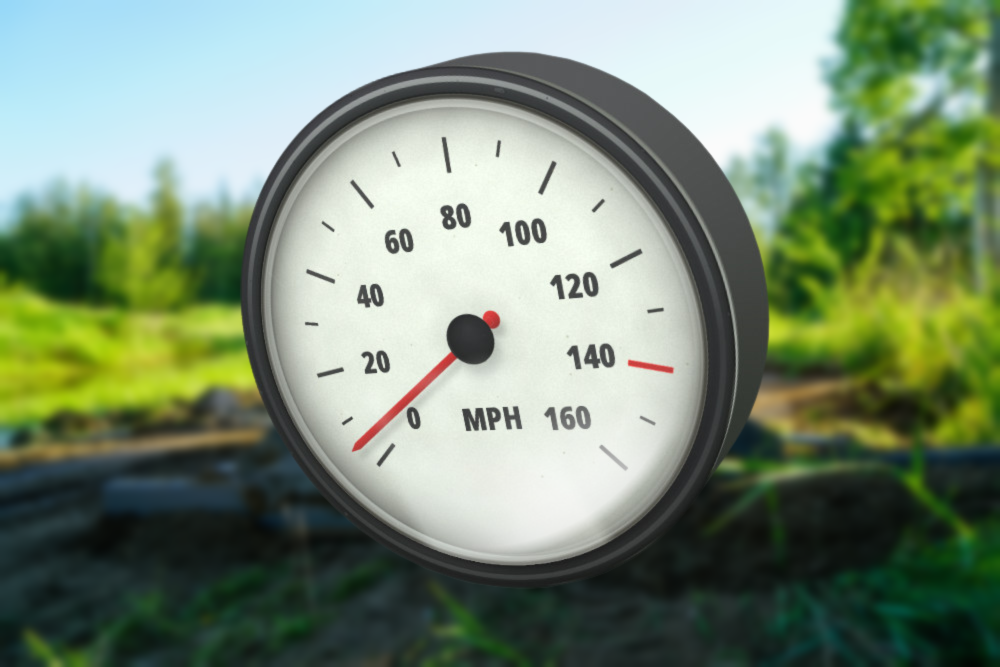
mph 5
